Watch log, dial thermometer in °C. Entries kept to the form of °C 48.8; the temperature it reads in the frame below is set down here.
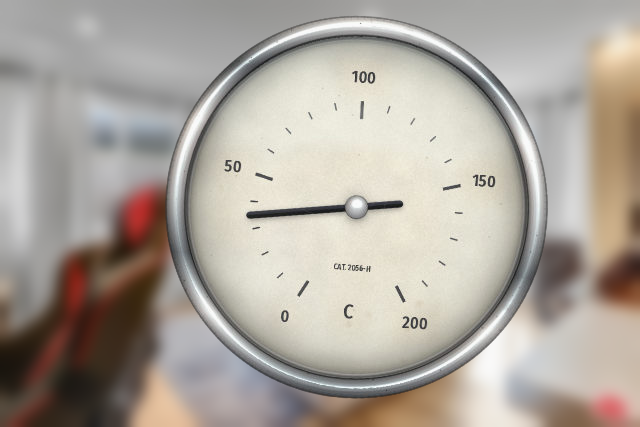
°C 35
